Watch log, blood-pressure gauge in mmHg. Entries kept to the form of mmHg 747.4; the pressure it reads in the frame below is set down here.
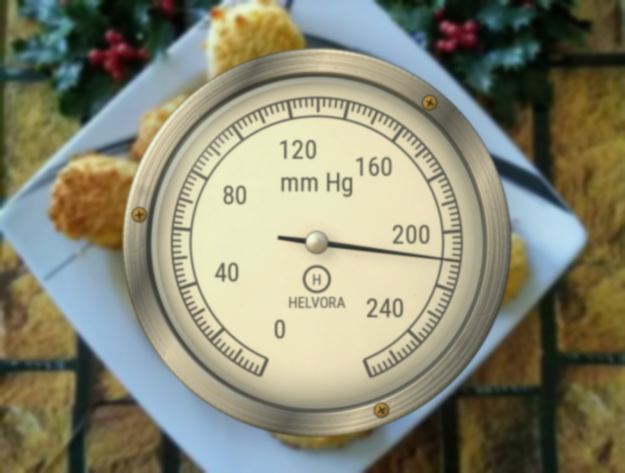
mmHg 210
